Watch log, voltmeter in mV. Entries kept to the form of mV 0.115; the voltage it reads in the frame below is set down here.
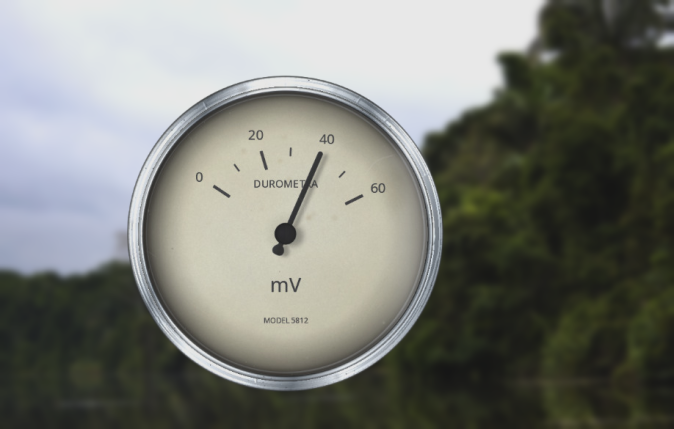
mV 40
